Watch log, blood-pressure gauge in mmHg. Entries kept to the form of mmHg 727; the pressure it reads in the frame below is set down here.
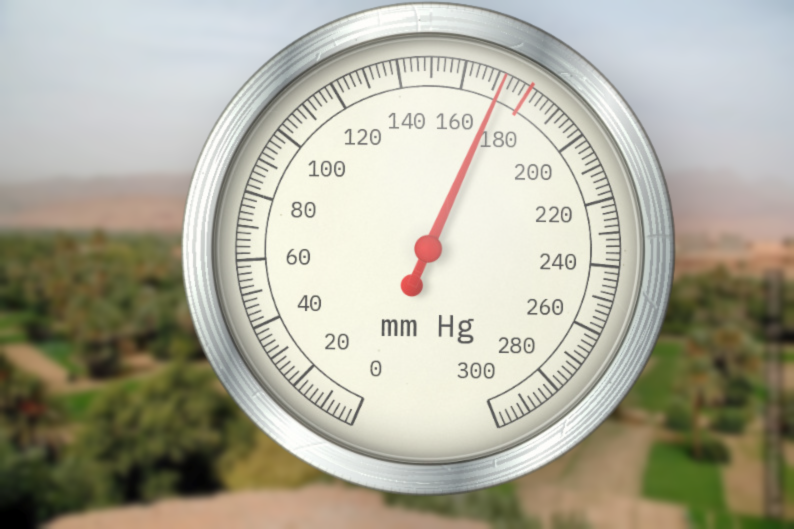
mmHg 172
